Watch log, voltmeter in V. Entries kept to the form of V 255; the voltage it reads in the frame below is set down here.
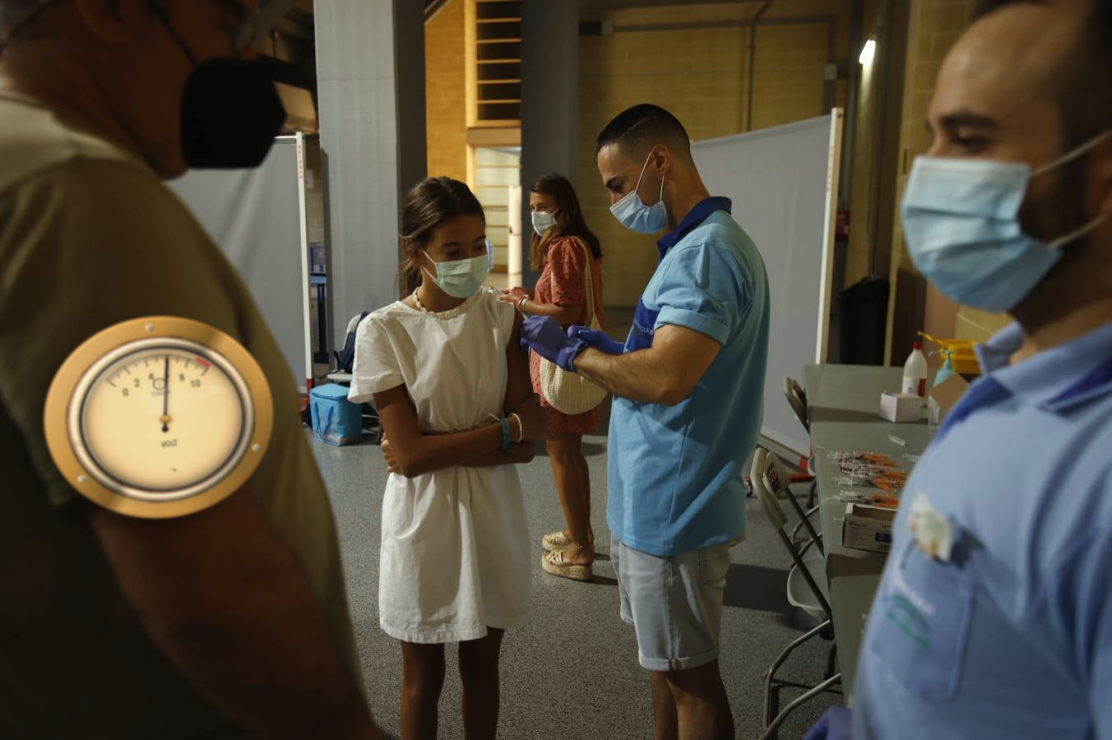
V 6
